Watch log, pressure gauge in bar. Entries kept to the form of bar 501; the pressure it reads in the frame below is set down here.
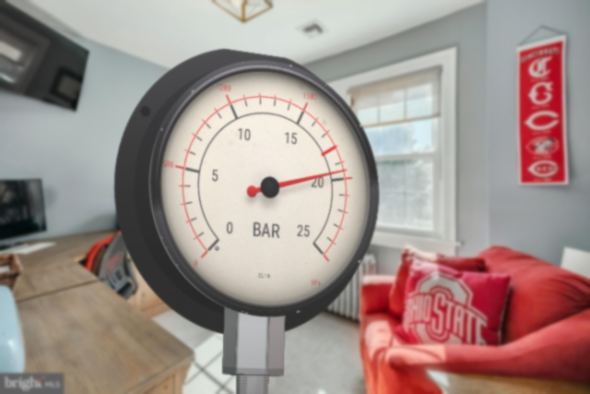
bar 19.5
